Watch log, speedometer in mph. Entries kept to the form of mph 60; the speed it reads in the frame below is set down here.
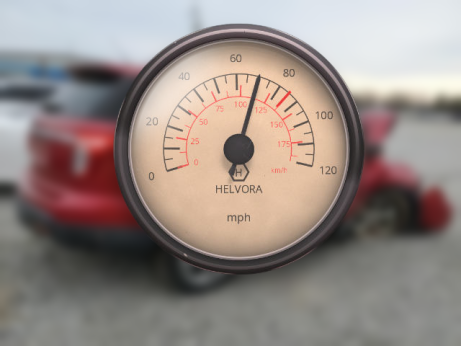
mph 70
